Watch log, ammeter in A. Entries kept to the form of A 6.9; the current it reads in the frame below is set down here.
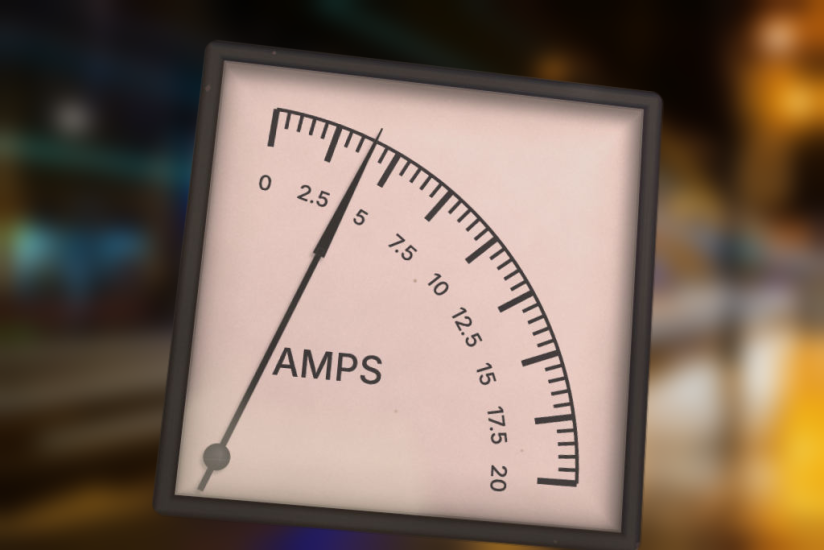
A 4
